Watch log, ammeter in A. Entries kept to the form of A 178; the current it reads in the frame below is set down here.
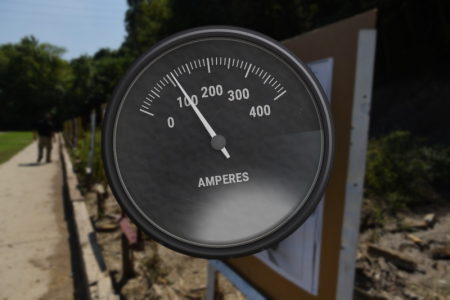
A 110
